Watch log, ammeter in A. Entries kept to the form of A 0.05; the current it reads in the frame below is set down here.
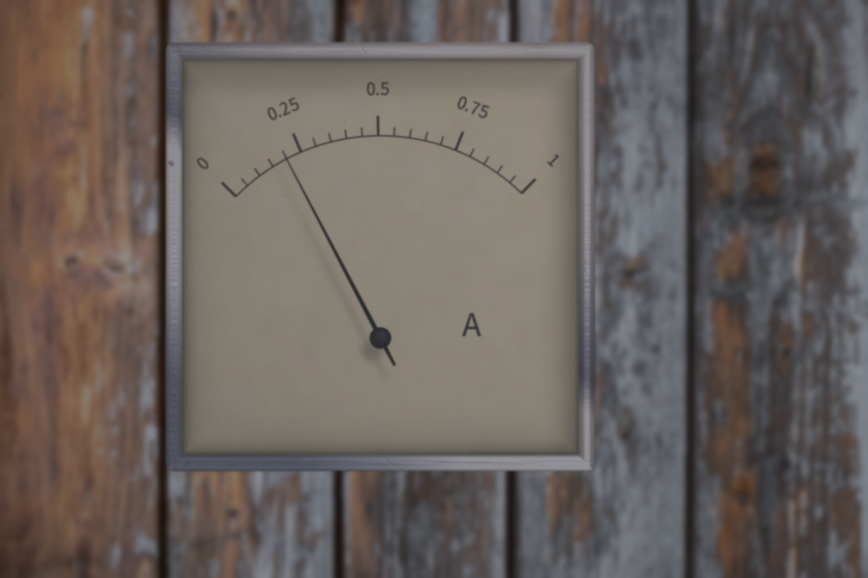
A 0.2
